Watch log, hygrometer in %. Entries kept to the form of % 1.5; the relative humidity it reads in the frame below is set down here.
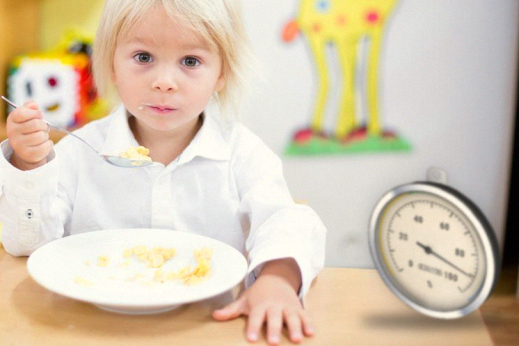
% 90
